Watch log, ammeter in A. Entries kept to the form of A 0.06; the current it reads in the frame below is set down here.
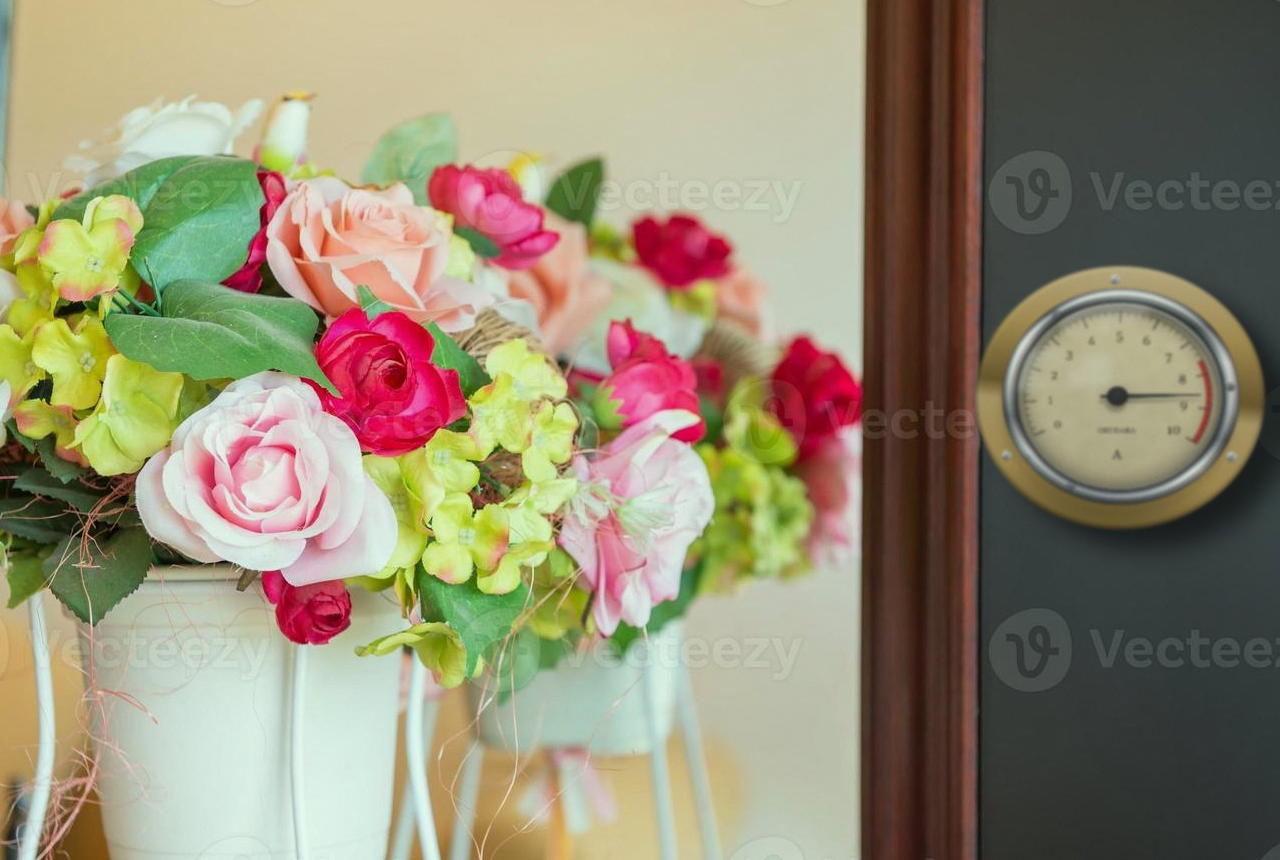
A 8.6
